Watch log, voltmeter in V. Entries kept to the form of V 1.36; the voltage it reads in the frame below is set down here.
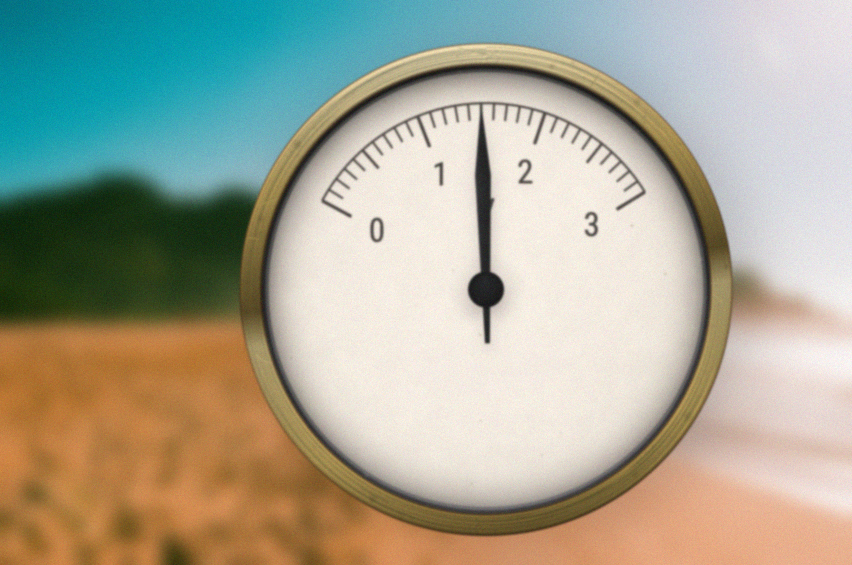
V 1.5
